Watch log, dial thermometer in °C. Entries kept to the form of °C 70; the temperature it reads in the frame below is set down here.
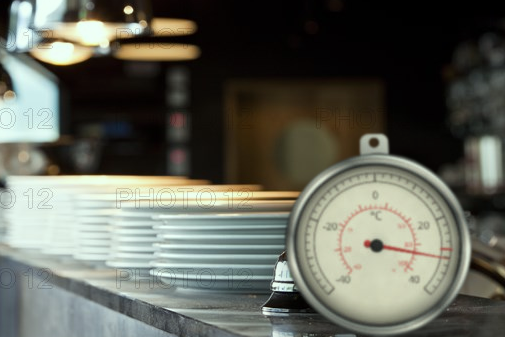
°C 30
